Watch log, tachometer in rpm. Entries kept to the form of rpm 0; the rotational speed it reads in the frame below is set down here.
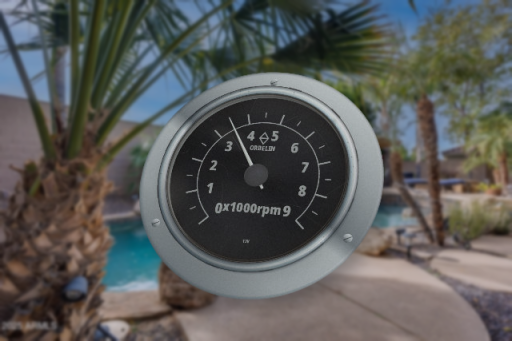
rpm 3500
